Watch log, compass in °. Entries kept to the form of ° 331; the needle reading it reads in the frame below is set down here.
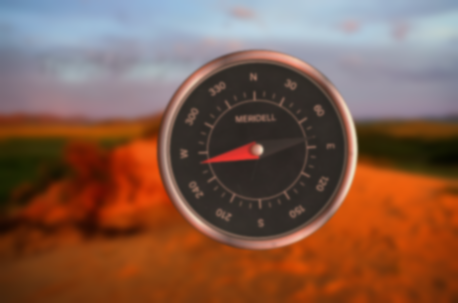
° 260
